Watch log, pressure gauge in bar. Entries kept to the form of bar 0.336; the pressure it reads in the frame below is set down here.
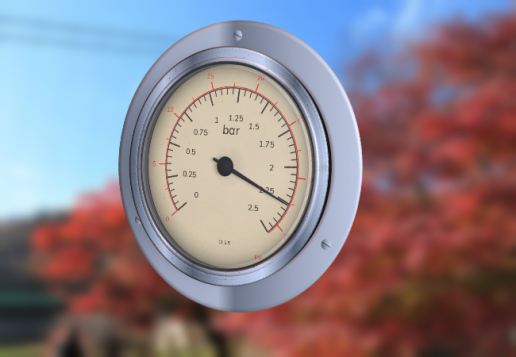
bar 2.25
